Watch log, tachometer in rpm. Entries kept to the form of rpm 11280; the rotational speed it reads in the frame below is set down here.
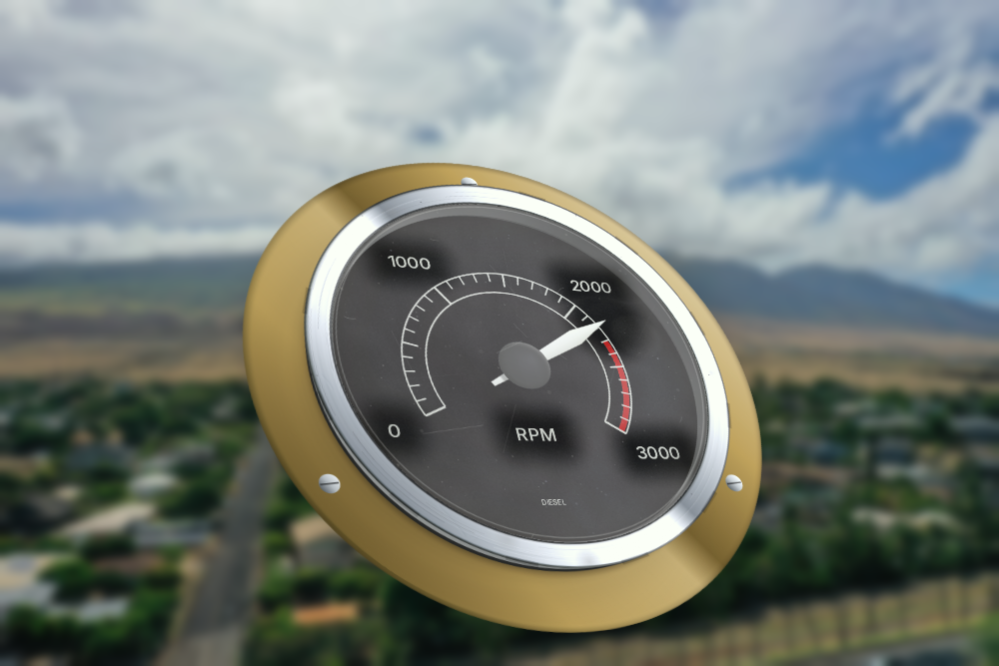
rpm 2200
